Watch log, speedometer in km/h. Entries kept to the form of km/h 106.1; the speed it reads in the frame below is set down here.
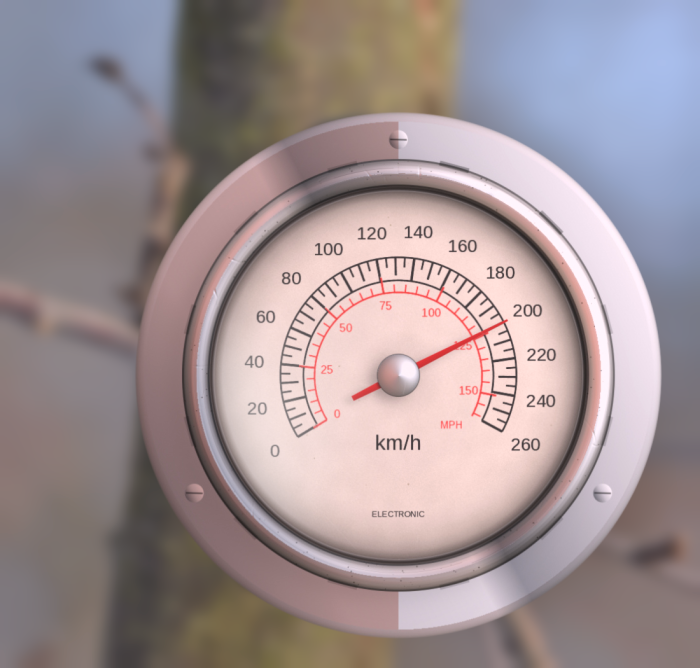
km/h 200
